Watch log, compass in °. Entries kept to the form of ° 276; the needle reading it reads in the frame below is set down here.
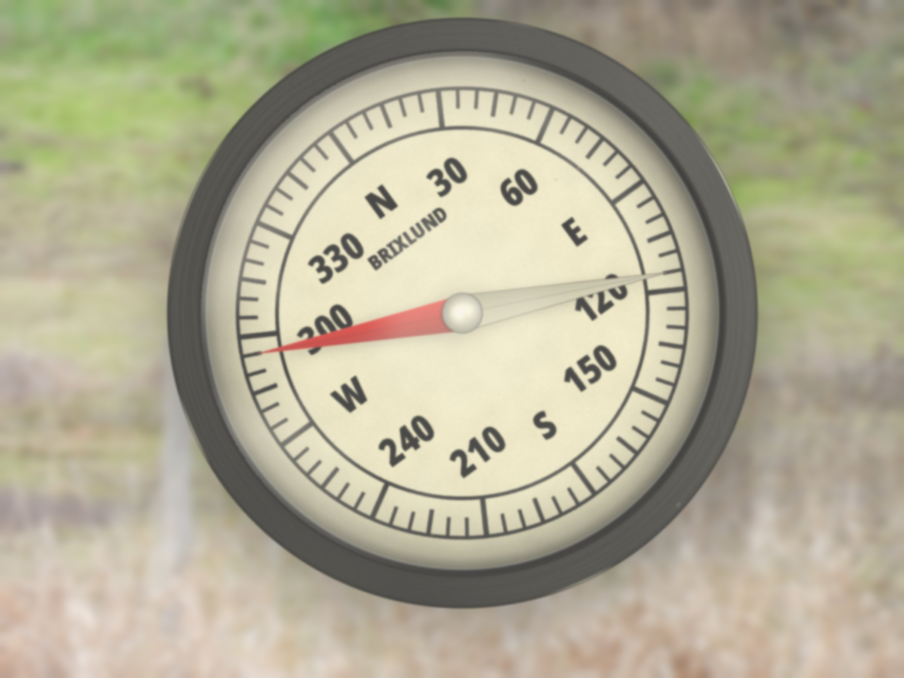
° 295
